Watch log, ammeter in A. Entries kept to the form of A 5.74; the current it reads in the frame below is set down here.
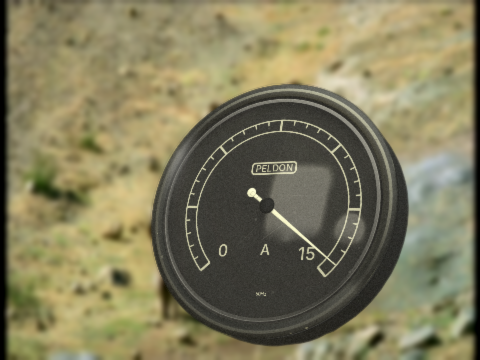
A 14.5
